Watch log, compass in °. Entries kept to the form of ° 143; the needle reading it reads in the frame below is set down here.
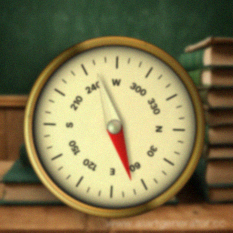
° 70
